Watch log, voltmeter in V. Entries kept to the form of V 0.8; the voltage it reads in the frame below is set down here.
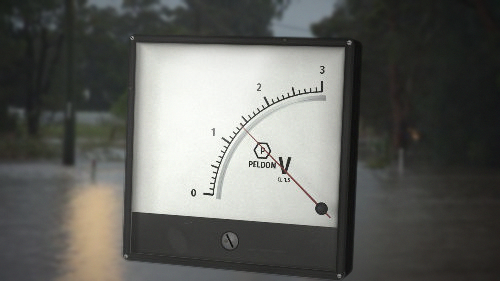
V 1.4
